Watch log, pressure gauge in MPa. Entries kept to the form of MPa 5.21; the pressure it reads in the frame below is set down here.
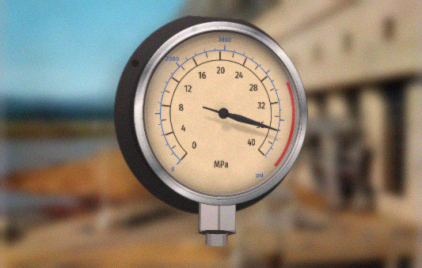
MPa 36
